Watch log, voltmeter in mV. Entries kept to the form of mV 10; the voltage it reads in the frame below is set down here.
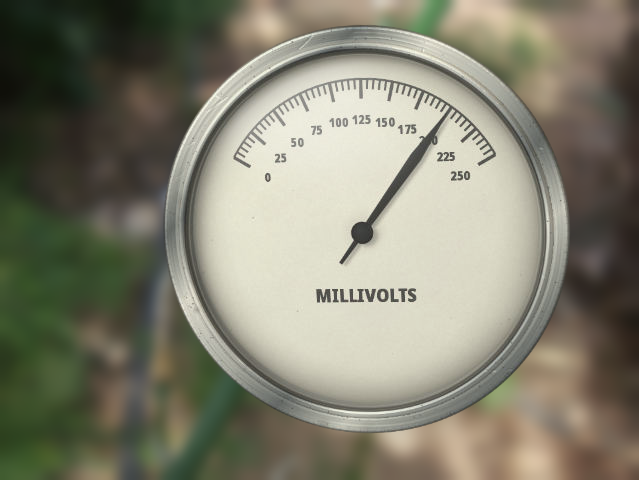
mV 200
